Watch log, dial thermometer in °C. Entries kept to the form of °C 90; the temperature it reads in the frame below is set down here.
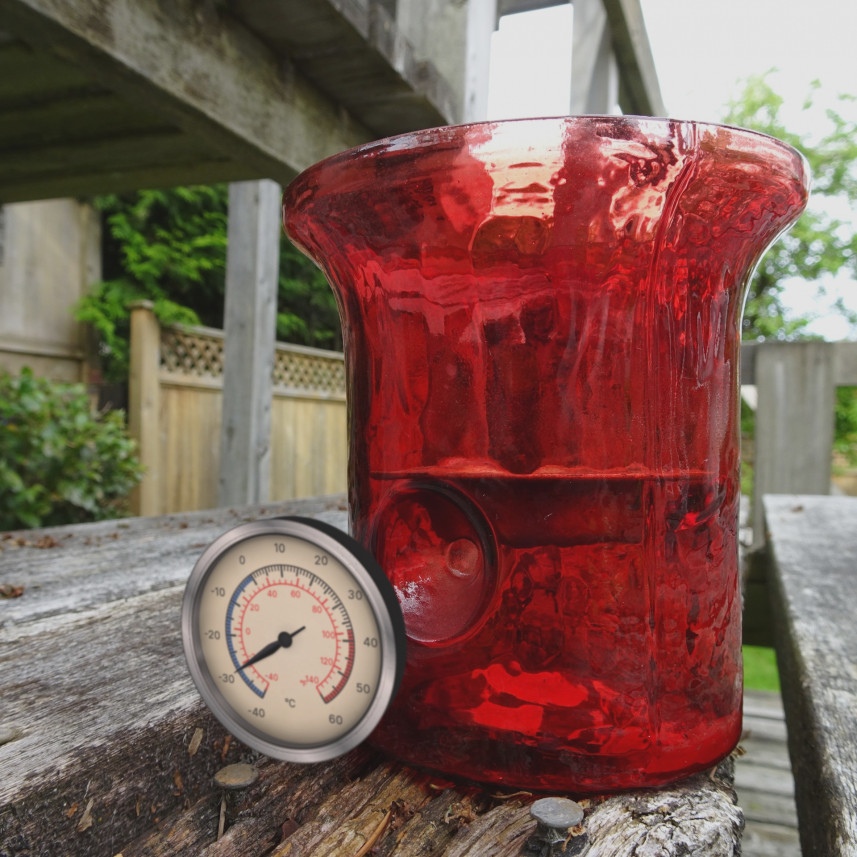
°C -30
